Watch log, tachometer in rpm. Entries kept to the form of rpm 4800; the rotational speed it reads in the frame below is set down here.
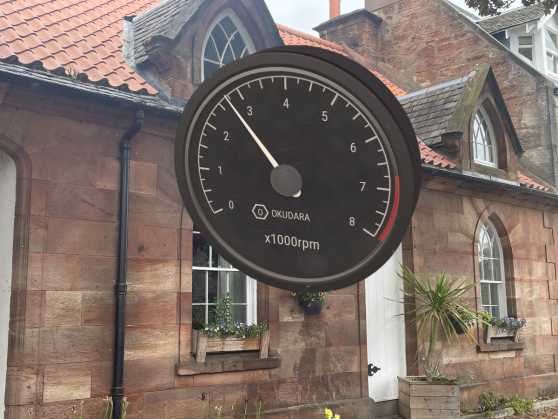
rpm 2750
